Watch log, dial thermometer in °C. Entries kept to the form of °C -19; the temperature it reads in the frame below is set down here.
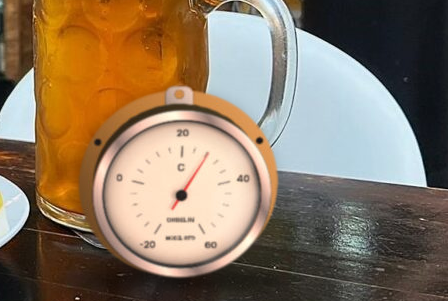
°C 28
